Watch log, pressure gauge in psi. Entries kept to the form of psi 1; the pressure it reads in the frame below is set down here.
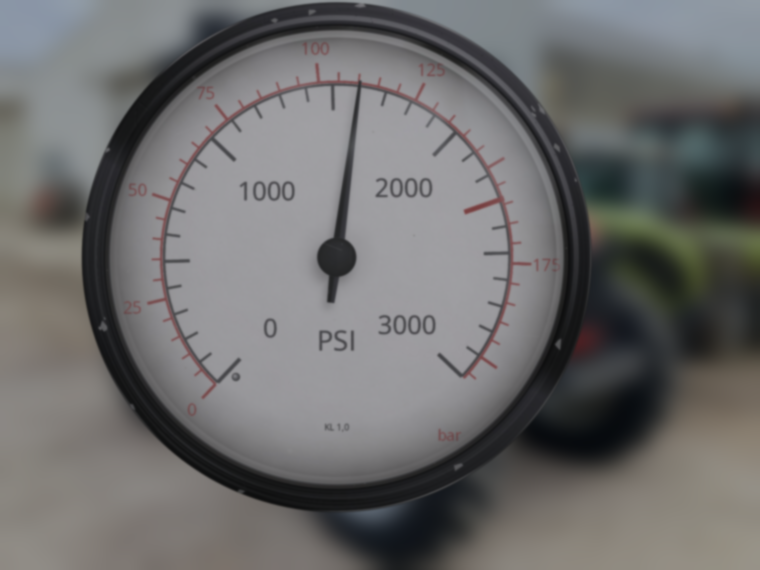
psi 1600
